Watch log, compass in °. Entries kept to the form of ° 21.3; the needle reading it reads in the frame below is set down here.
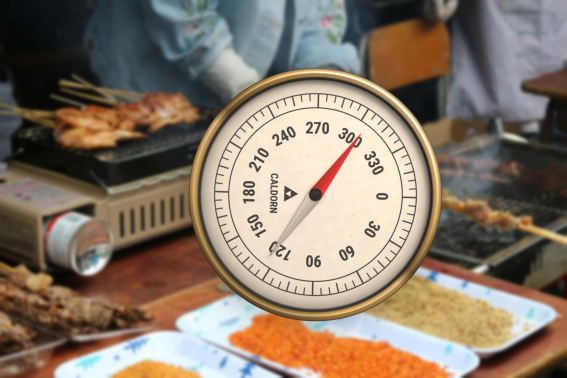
° 305
